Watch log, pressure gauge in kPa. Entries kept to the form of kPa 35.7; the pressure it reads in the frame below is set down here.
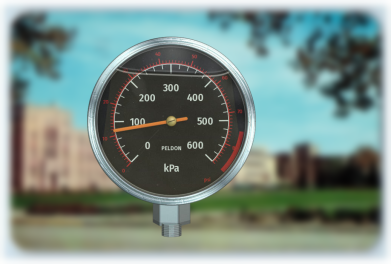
kPa 80
